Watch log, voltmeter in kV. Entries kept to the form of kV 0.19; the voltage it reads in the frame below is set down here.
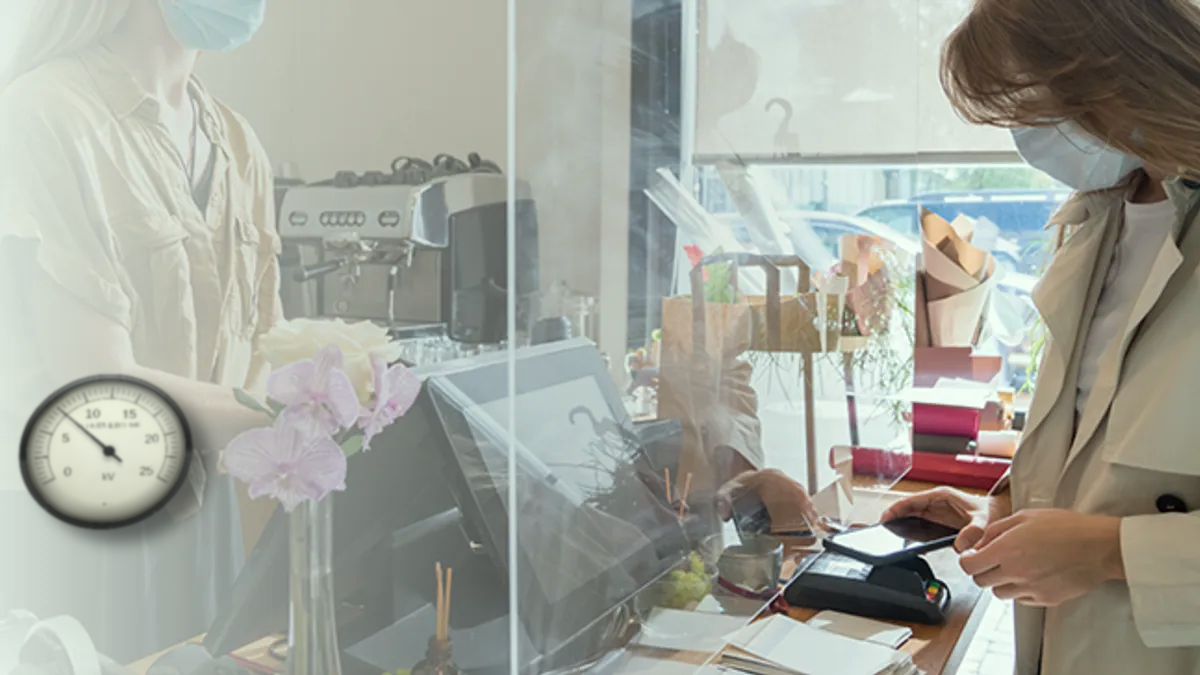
kV 7.5
